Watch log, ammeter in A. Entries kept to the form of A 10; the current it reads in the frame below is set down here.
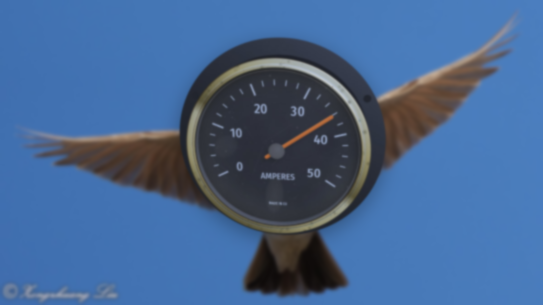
A 36
